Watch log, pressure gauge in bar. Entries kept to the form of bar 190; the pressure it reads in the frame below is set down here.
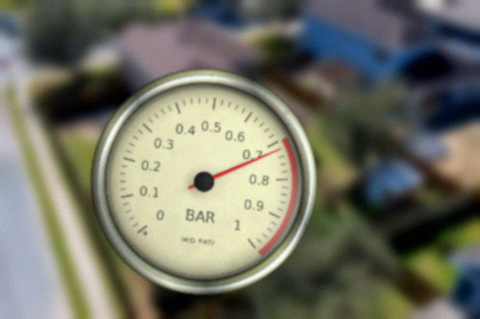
bar 0.72
